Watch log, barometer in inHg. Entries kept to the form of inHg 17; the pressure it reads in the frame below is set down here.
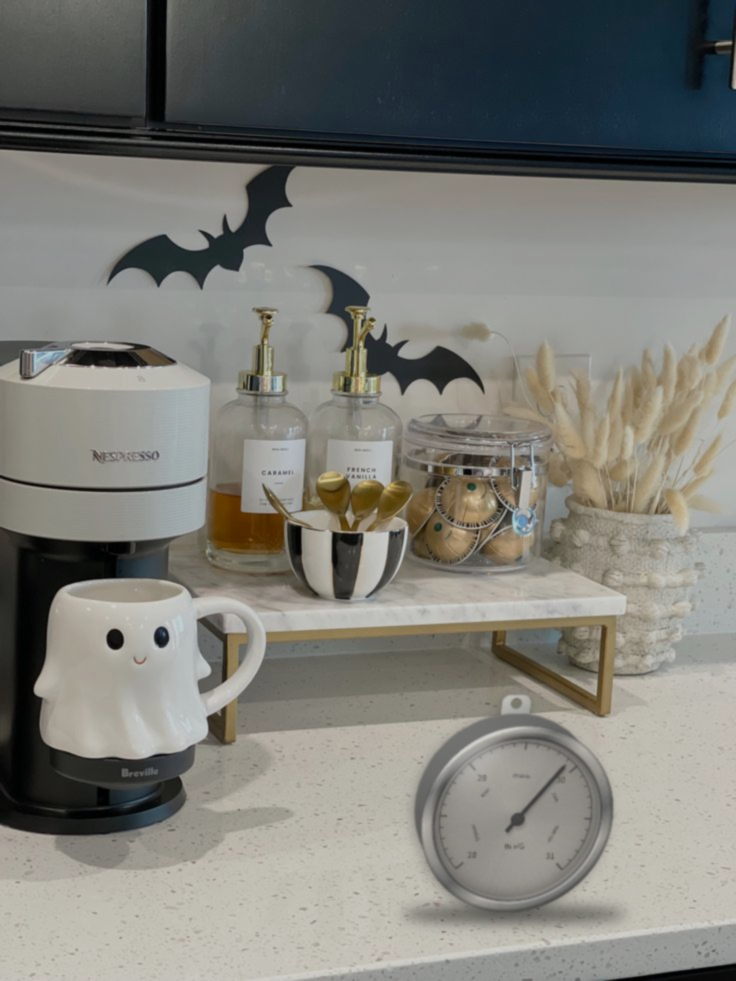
inHg 29.9
